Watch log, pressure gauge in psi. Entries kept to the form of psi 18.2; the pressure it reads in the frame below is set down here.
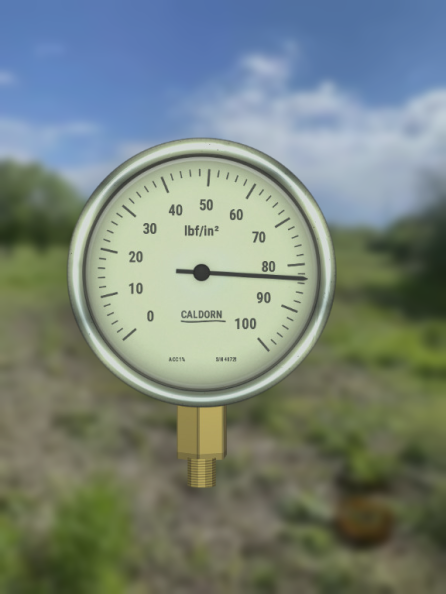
psi 83
